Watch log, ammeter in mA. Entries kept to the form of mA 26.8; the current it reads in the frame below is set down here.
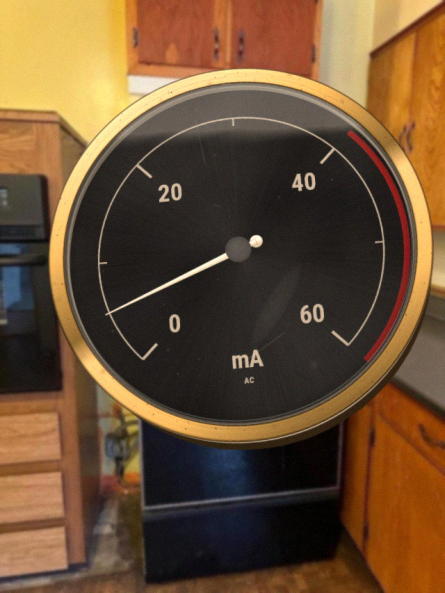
mA 5
